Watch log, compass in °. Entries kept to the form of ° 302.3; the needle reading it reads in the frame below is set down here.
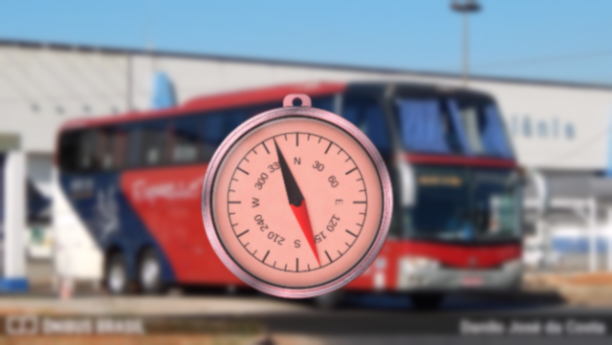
° 160
